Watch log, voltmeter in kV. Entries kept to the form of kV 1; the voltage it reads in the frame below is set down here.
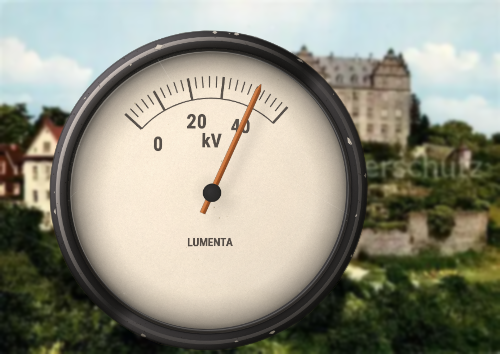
kV 40
